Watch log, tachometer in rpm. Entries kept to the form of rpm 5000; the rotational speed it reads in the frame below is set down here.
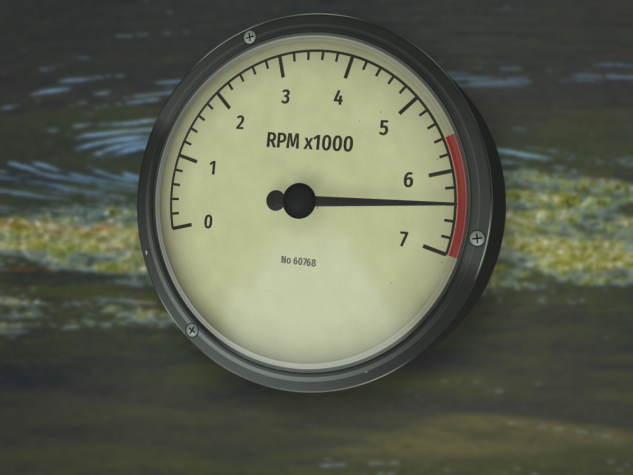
rpm 6400
